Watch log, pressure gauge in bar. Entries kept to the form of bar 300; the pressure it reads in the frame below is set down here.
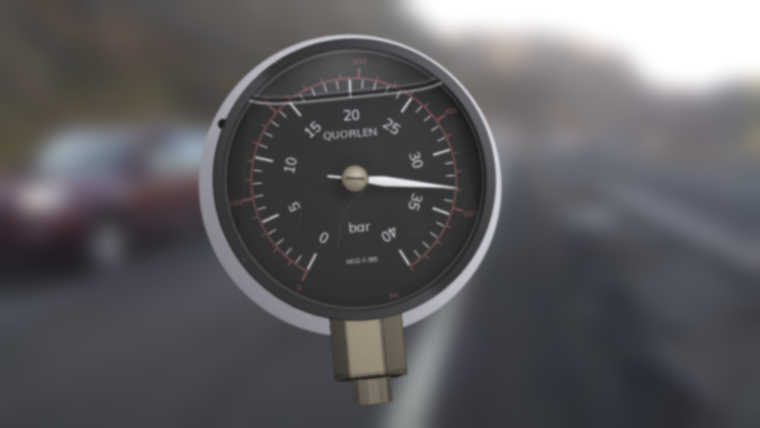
bar 33
